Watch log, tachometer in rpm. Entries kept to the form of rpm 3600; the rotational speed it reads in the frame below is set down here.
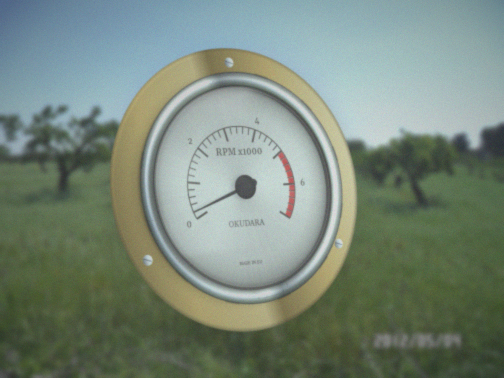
rpm 200
